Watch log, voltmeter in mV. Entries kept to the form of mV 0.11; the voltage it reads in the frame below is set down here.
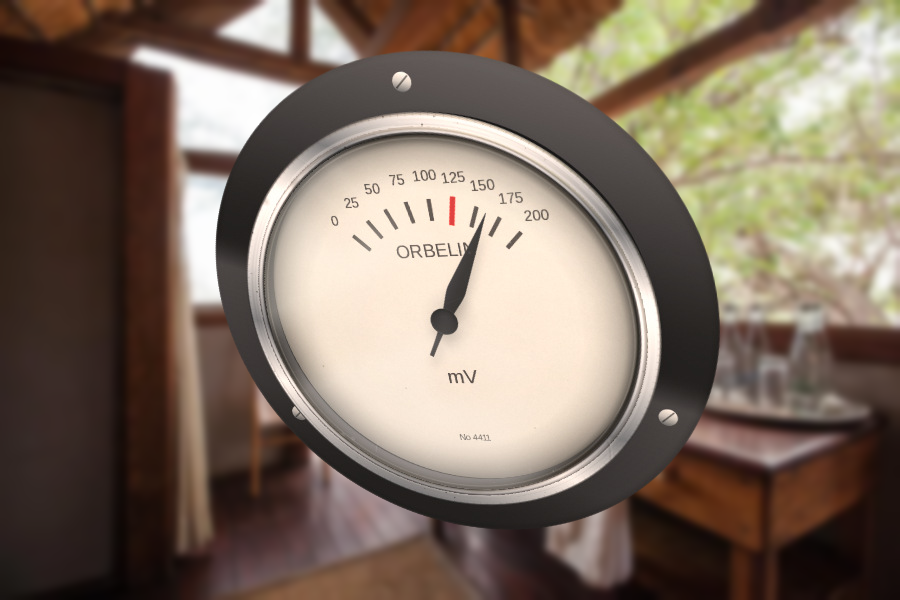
mV 162.5
